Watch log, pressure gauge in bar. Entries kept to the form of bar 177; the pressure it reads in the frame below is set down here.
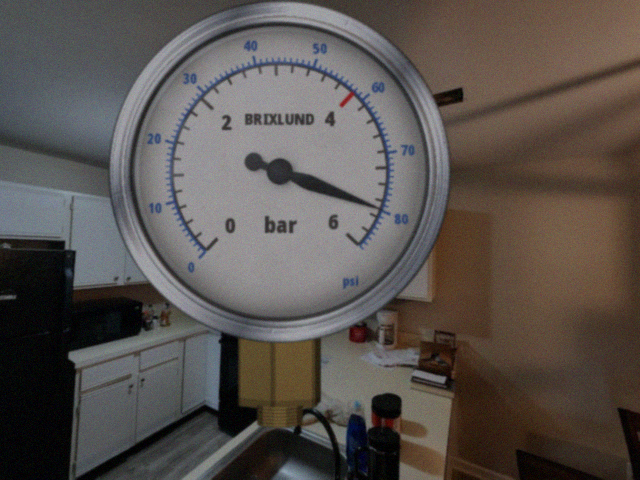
bar 5.5
